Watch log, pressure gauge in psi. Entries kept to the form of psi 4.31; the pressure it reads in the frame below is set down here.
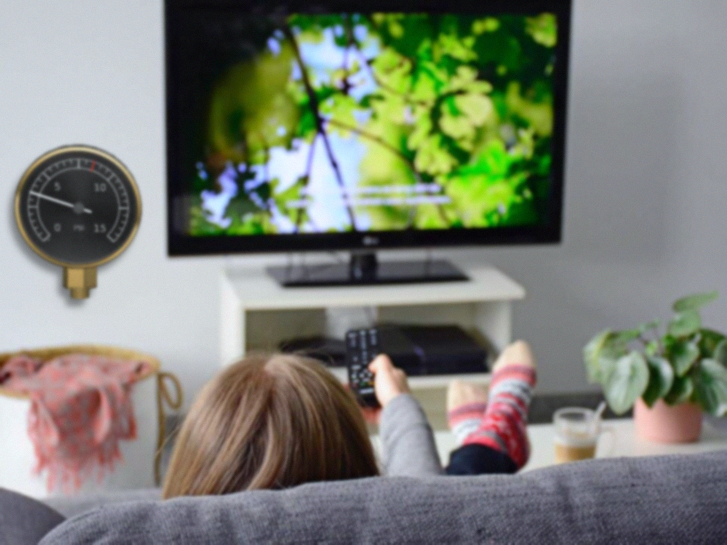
psi 3.5
